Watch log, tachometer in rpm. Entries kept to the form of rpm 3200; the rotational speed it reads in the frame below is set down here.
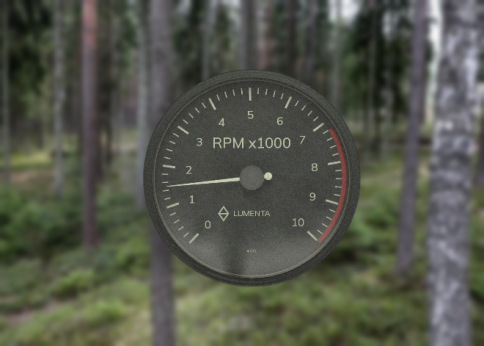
rpm 1500
